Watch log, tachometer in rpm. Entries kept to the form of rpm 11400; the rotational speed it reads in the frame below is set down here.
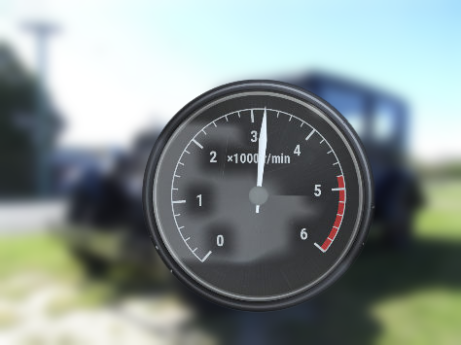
rpm 3200
